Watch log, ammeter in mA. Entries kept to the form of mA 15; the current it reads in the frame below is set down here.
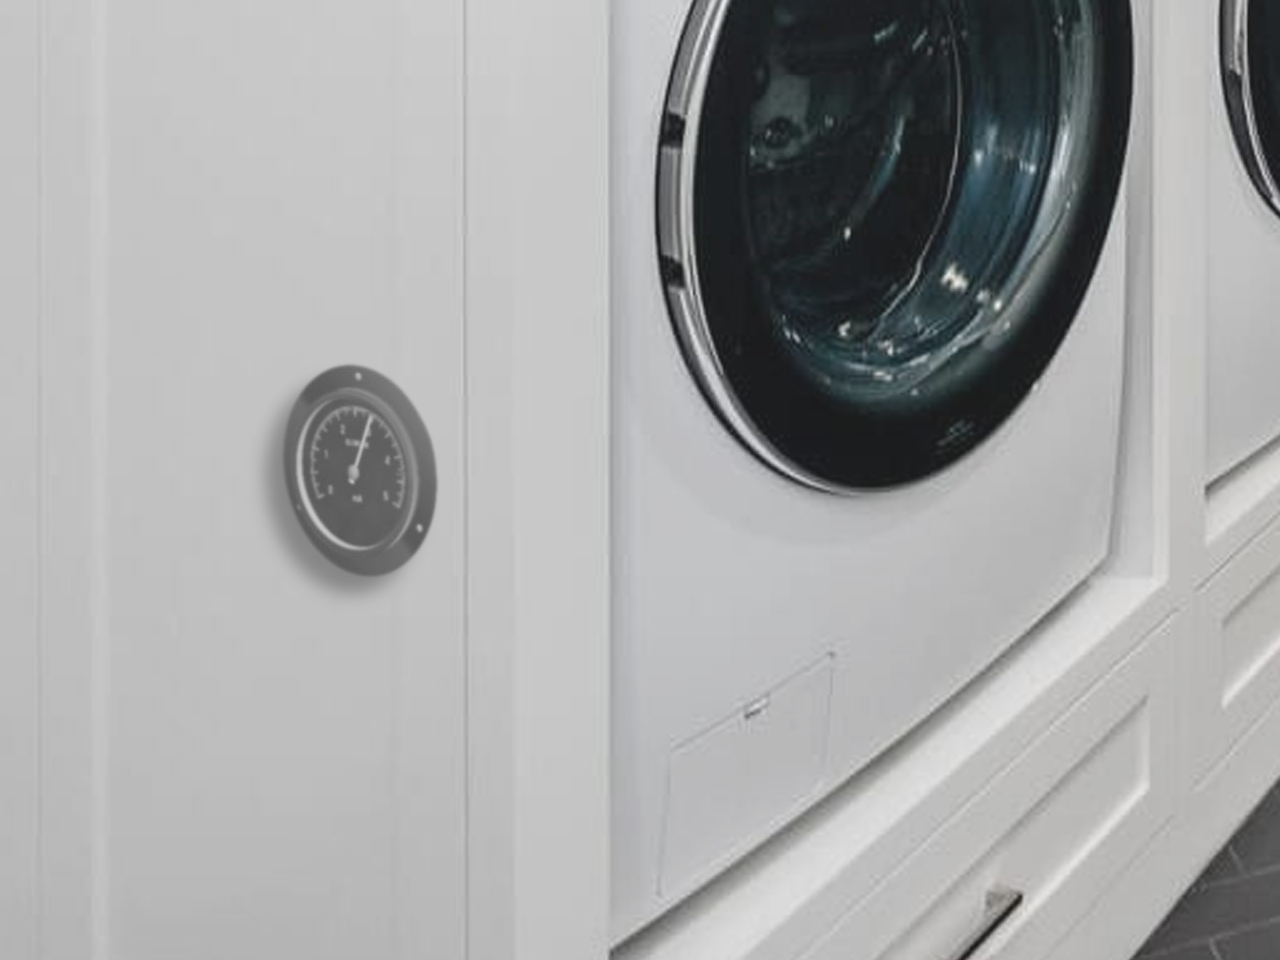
mA 3
